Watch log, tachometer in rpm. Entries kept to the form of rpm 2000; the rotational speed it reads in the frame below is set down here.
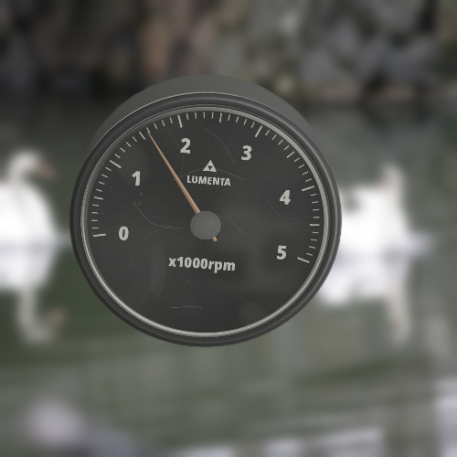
rpm 1600
